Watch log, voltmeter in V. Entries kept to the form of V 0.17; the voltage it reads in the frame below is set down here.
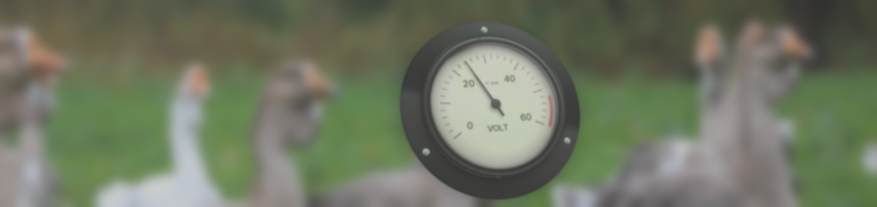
V 24
